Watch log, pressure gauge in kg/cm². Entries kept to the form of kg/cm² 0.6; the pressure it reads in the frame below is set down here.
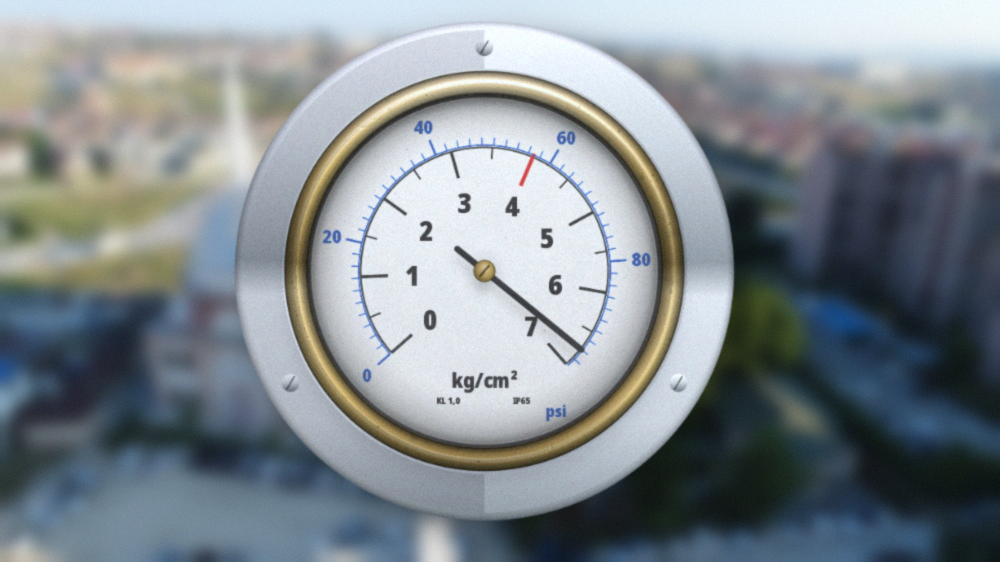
kg/cm² 6.75
